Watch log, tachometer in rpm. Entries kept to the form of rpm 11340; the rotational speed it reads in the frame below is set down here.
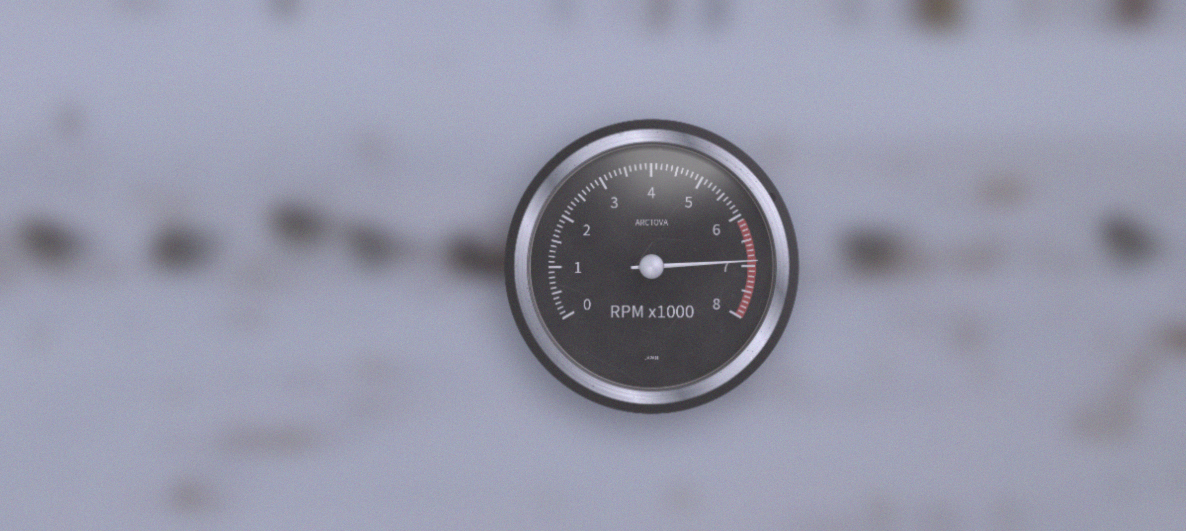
rpm 6900
